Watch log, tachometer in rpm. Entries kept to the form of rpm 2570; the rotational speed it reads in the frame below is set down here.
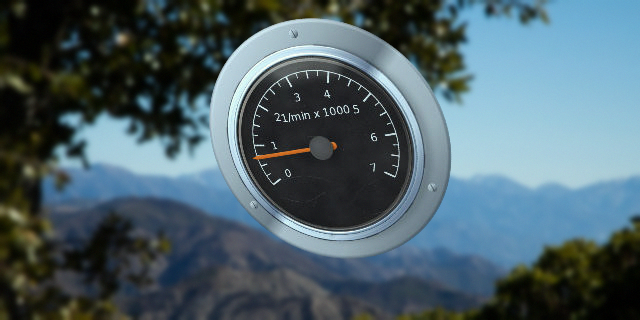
rpm 750
